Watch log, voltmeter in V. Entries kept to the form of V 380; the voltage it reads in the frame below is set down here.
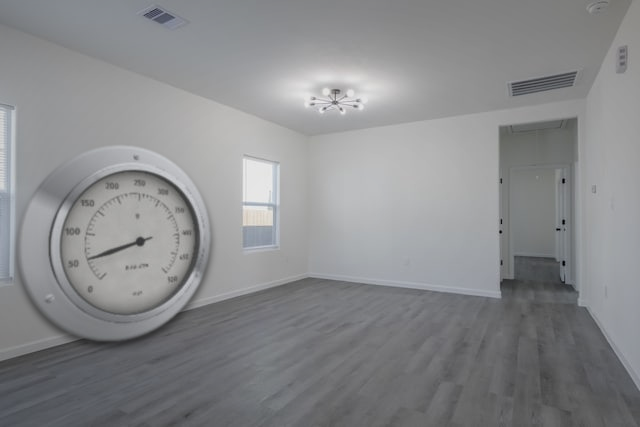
V 50
